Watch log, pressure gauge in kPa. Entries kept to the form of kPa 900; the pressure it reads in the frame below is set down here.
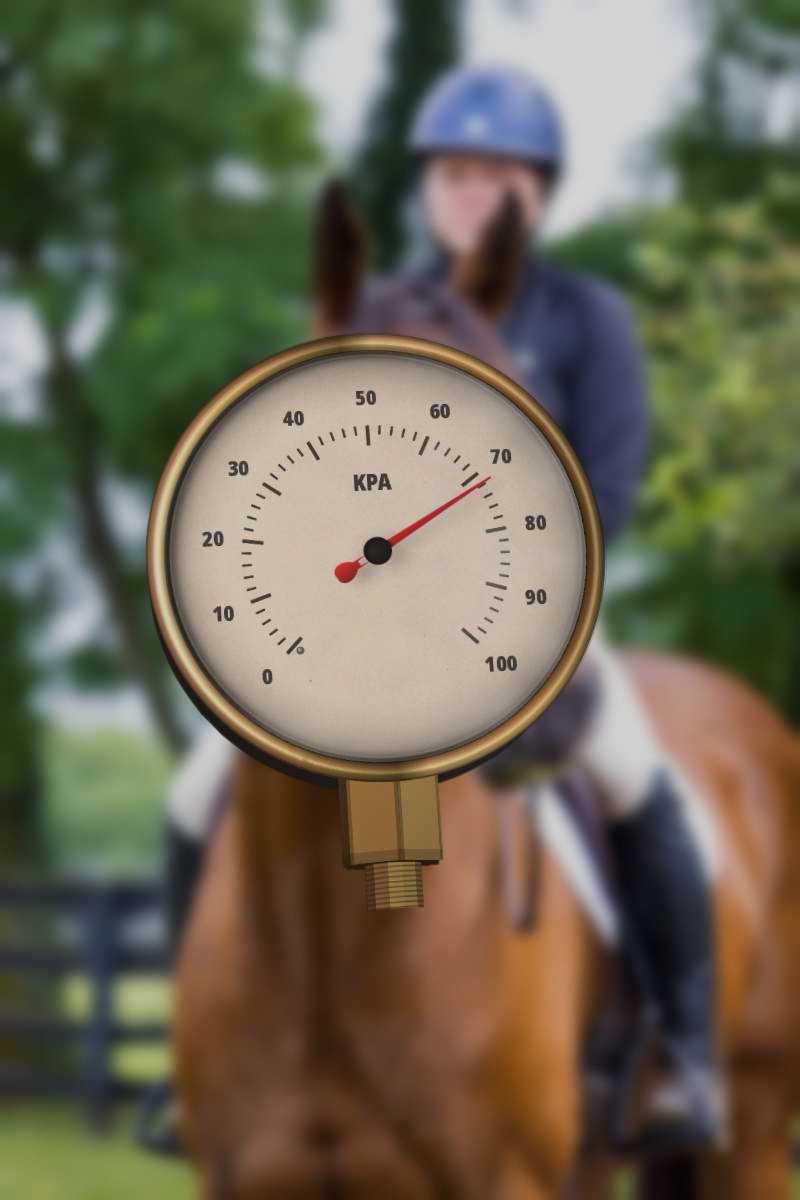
kPa 72
